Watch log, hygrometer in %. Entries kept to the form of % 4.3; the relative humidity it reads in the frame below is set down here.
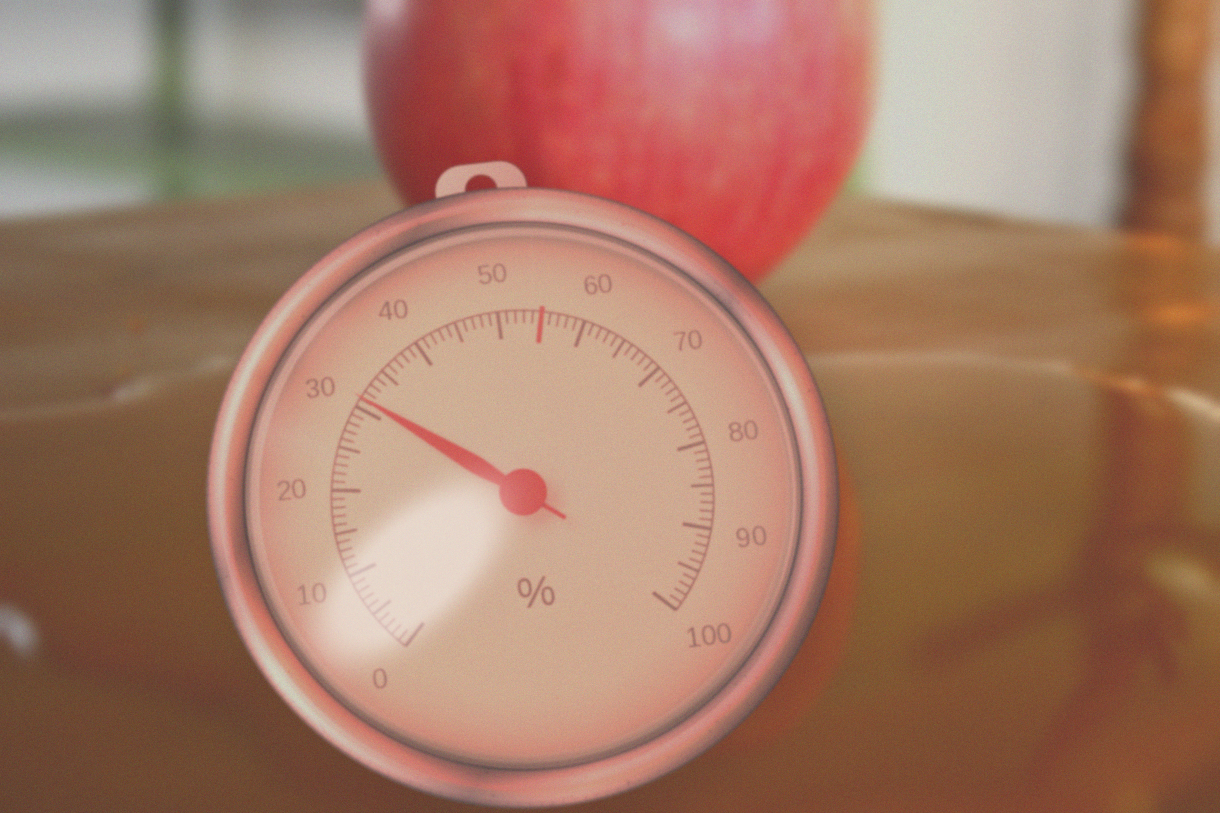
% 31
